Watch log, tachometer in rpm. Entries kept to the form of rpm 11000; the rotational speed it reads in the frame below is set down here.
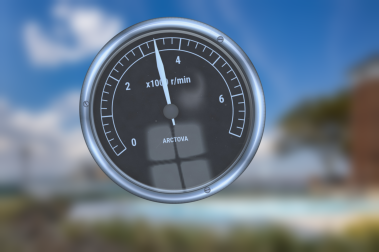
rpm 3400
